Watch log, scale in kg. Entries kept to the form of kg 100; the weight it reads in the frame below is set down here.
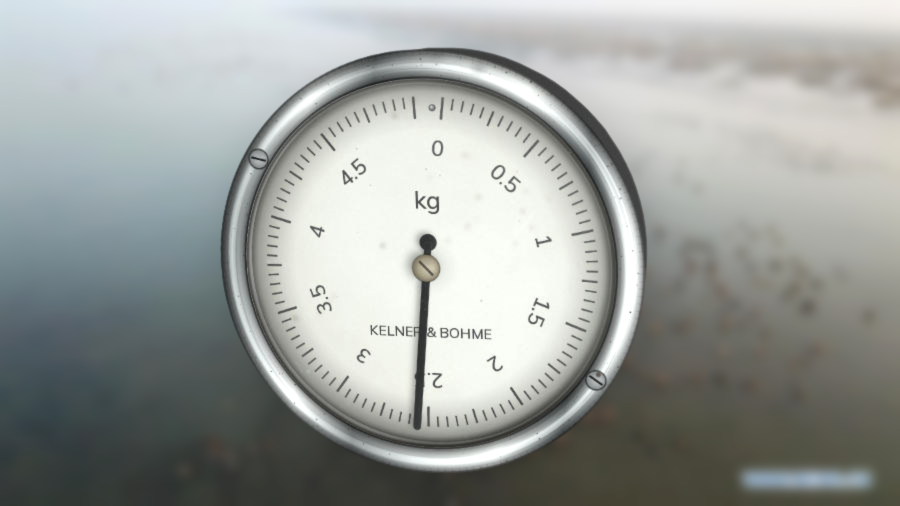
kg 2.55
